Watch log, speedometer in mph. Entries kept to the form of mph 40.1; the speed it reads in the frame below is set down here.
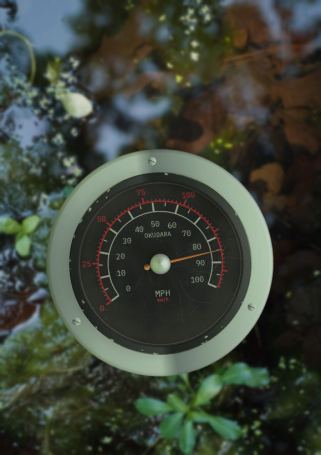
mph 85
